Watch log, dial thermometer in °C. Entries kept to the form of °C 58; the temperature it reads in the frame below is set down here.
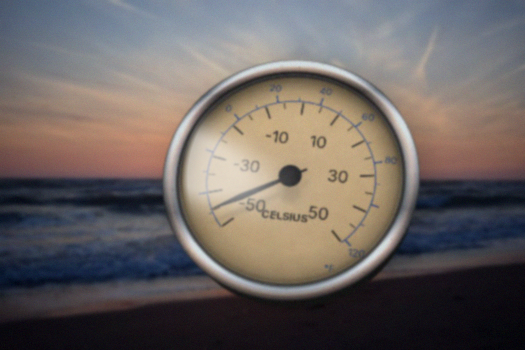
°C -45
